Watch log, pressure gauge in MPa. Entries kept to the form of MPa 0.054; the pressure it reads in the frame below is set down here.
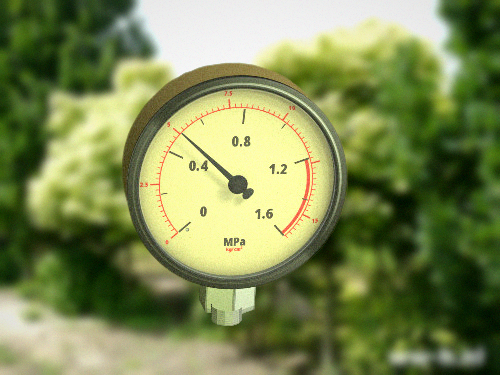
MPa 0.5
